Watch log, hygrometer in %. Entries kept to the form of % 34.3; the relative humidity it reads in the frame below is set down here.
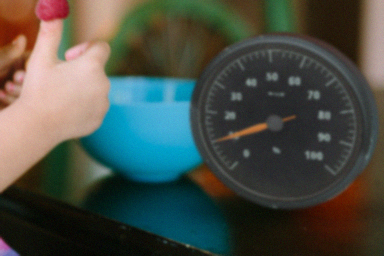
% 10
